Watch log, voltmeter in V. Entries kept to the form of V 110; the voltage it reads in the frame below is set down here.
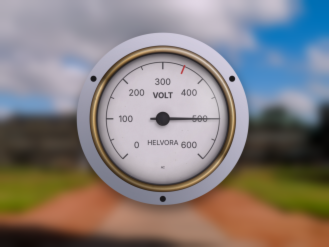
V 500
